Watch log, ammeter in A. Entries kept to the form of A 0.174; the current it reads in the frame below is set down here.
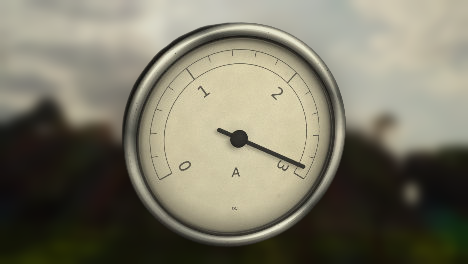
A 2.9
